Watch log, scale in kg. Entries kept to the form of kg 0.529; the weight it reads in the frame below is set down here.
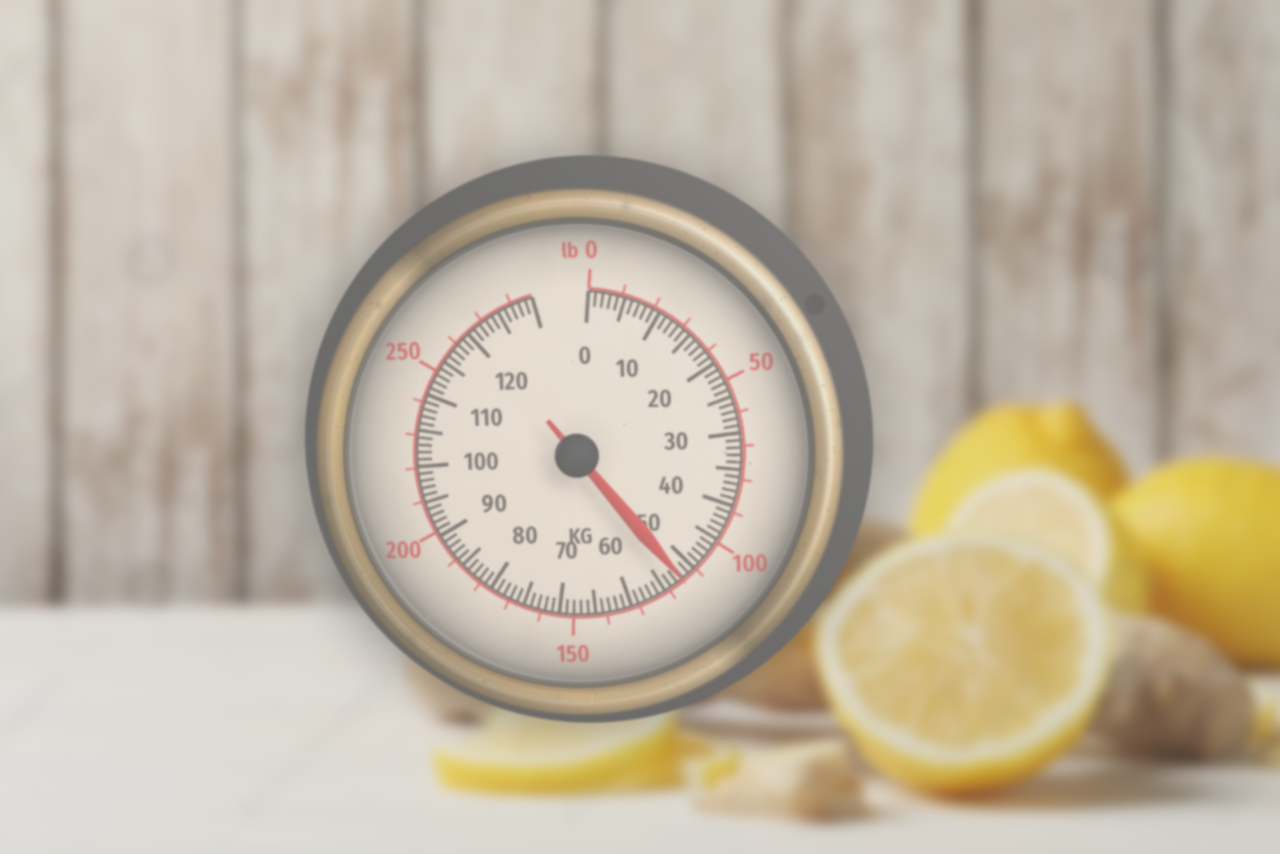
kg 52
